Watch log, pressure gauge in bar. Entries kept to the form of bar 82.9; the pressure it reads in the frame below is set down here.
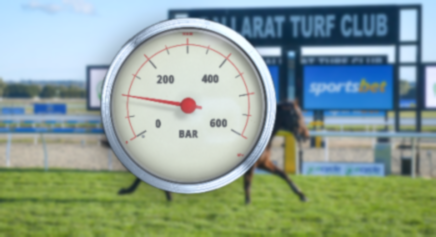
bar 100
